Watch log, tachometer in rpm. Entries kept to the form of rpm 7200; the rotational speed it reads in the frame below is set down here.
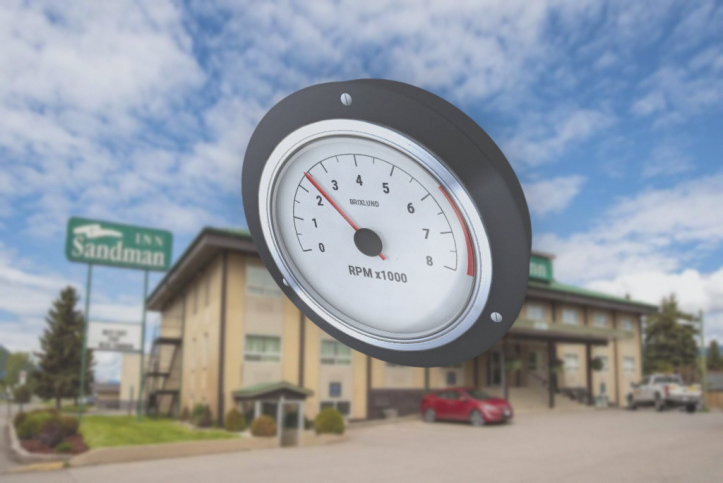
rpm 2500
